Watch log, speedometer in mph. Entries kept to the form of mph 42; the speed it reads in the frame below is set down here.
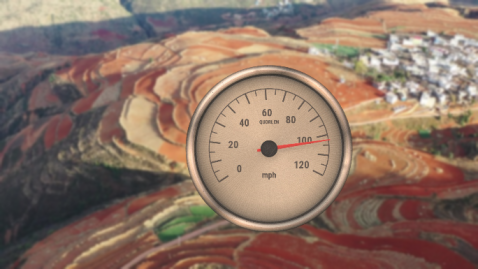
mph 102.5
